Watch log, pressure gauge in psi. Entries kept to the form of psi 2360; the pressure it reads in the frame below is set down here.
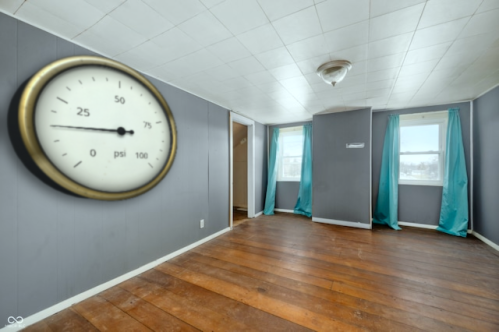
psi 15
